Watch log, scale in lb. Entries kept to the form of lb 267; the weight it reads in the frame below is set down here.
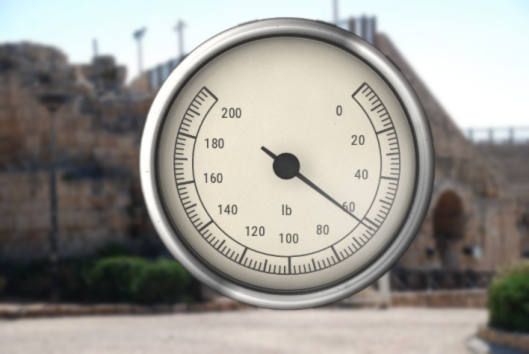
lb 62
